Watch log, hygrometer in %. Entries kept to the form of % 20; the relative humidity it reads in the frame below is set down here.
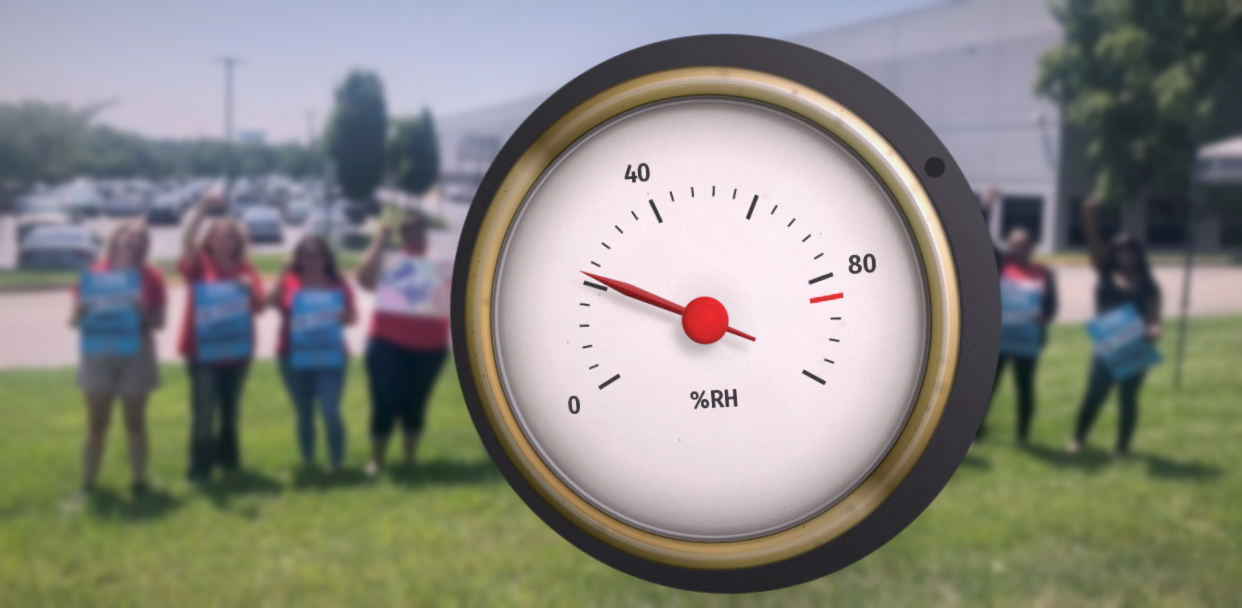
% 22
